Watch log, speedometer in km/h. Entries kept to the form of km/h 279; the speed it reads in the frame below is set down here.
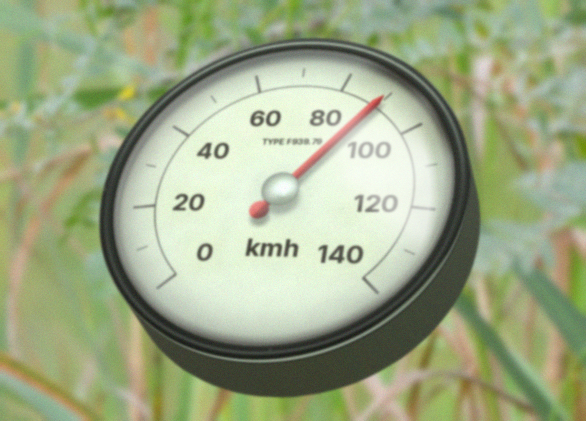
km/h 90
